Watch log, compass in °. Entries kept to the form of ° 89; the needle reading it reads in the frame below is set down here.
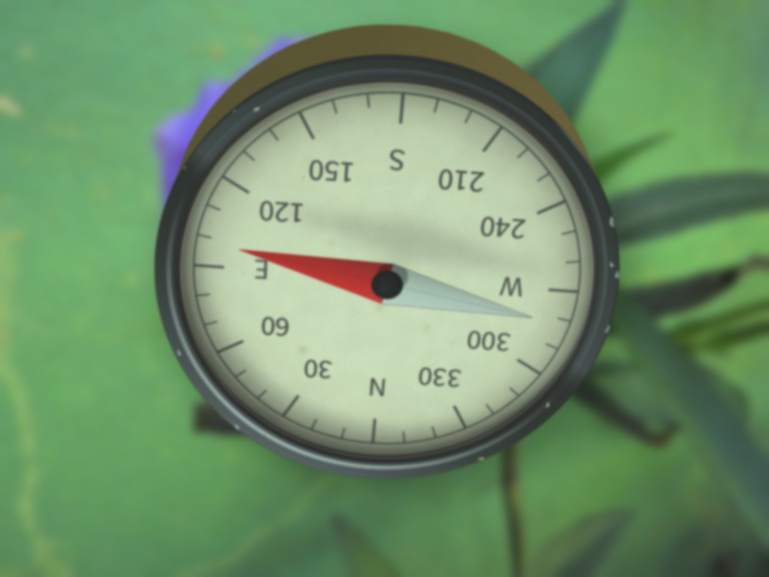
° 100
